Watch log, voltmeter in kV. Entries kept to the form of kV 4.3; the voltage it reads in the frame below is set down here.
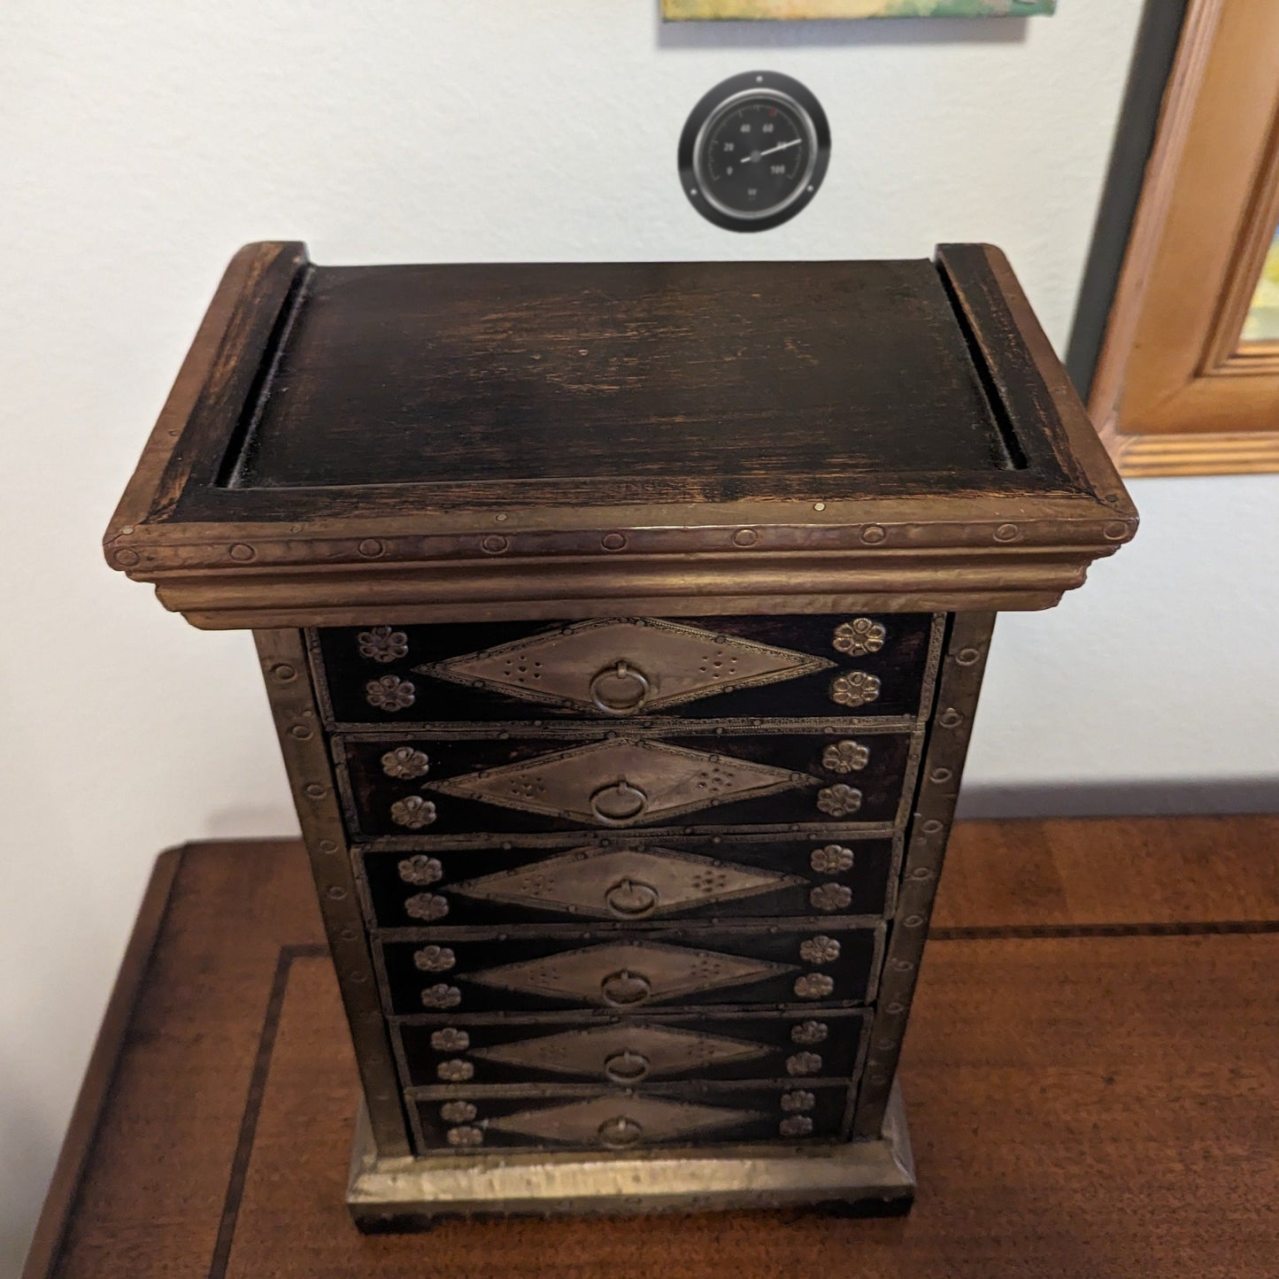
kV 80
